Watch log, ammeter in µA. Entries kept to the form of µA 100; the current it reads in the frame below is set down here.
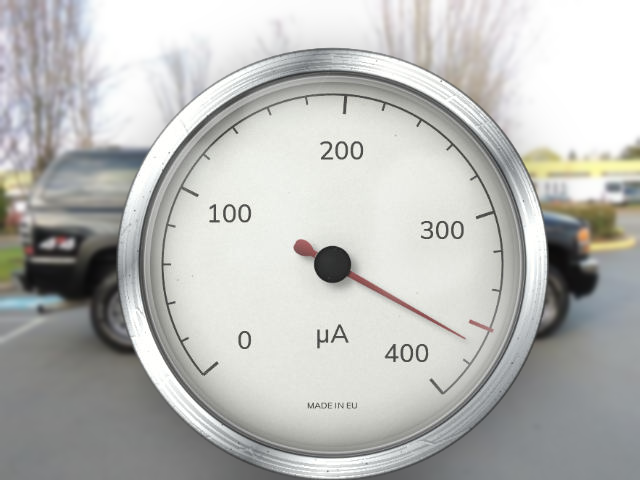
µA 370
